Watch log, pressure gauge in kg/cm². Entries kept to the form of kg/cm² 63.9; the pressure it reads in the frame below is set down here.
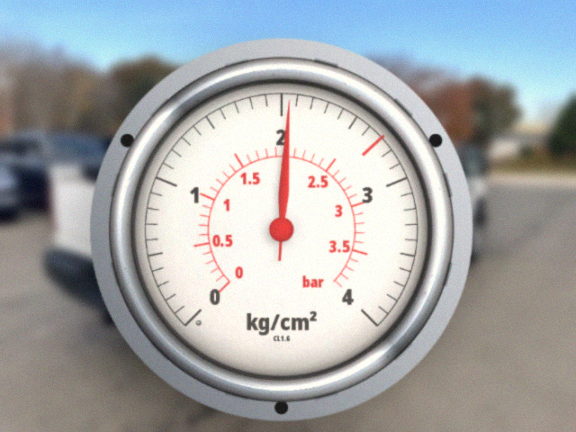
kg/cm² 2.05
